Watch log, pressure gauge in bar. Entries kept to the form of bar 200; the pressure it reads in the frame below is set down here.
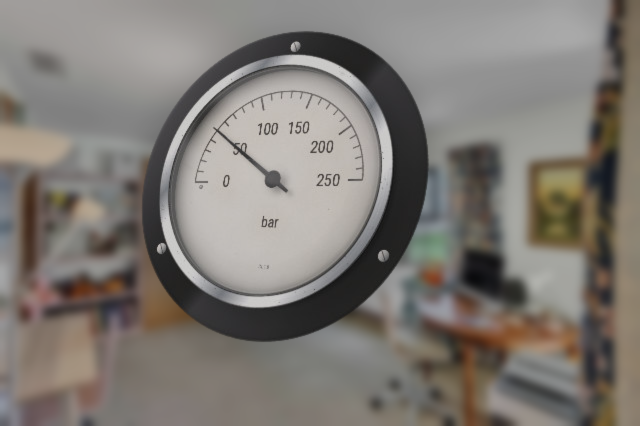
bar 50
